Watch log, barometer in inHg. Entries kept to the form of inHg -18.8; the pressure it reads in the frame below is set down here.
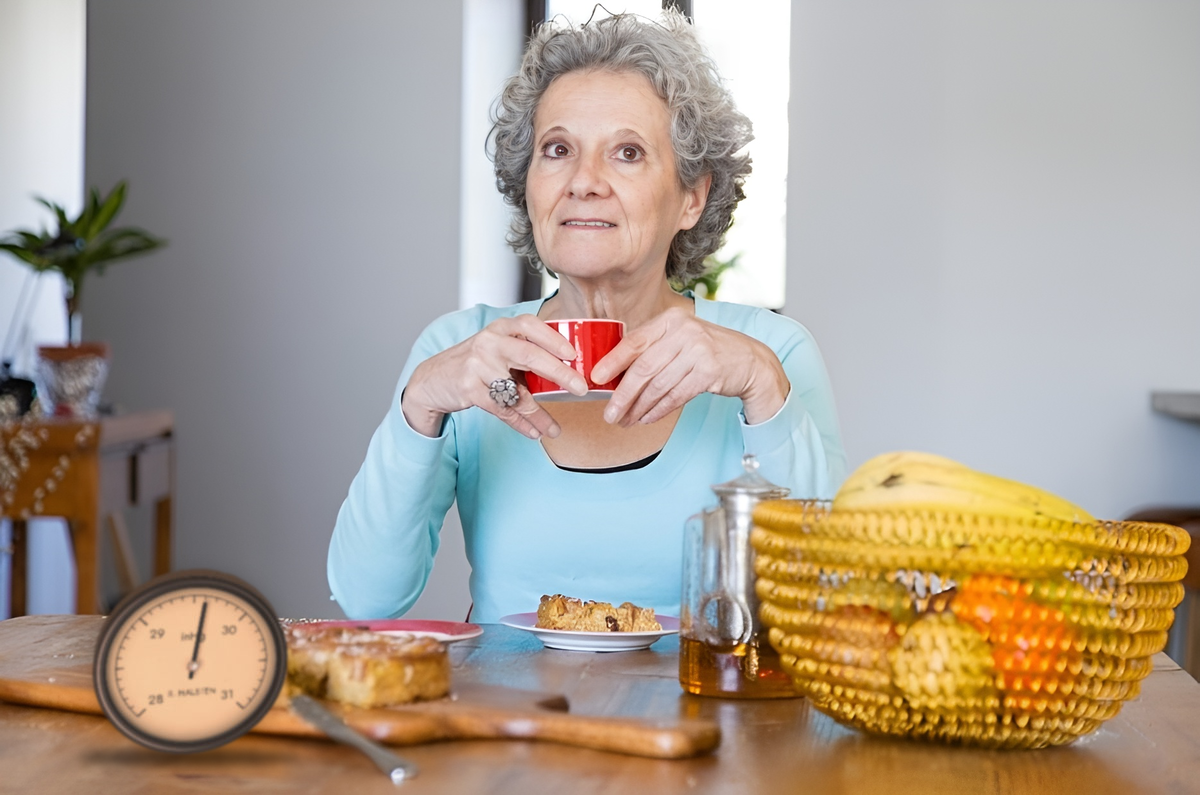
inHg 29.6
